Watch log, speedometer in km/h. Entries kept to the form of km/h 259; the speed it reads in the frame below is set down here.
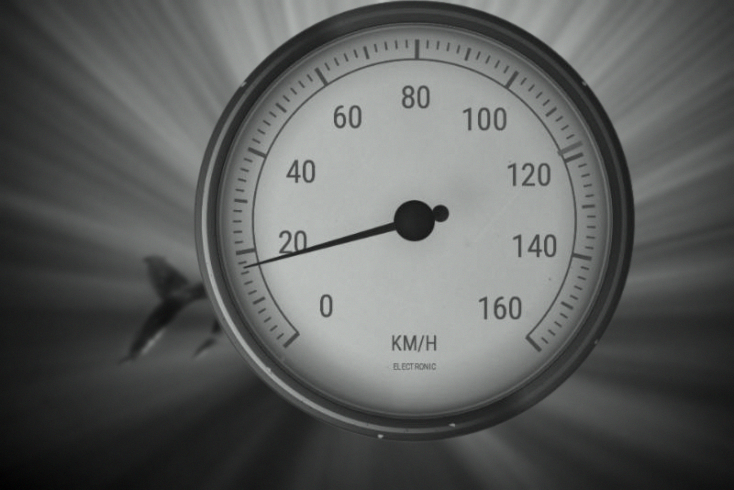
km/h 17
